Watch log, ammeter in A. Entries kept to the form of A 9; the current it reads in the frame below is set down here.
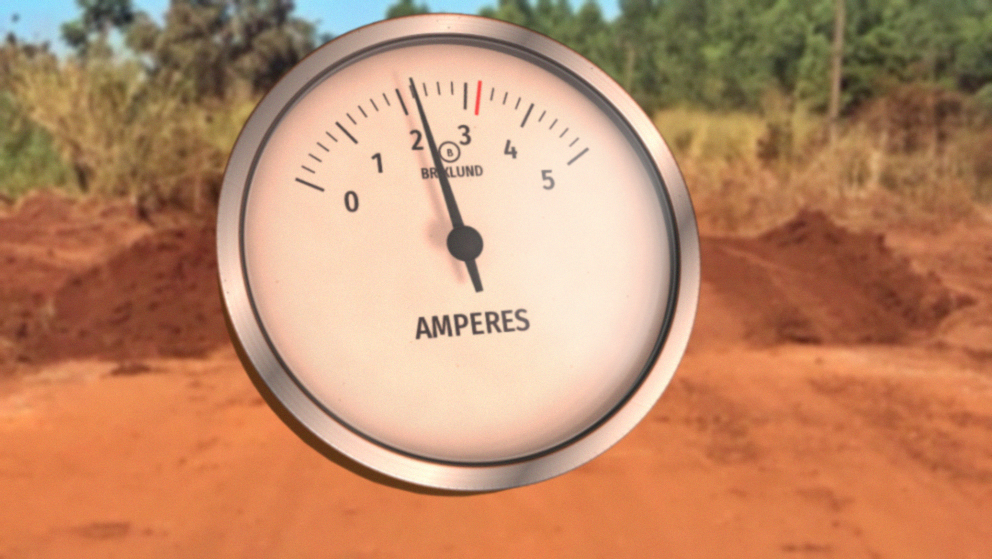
A 2.2
